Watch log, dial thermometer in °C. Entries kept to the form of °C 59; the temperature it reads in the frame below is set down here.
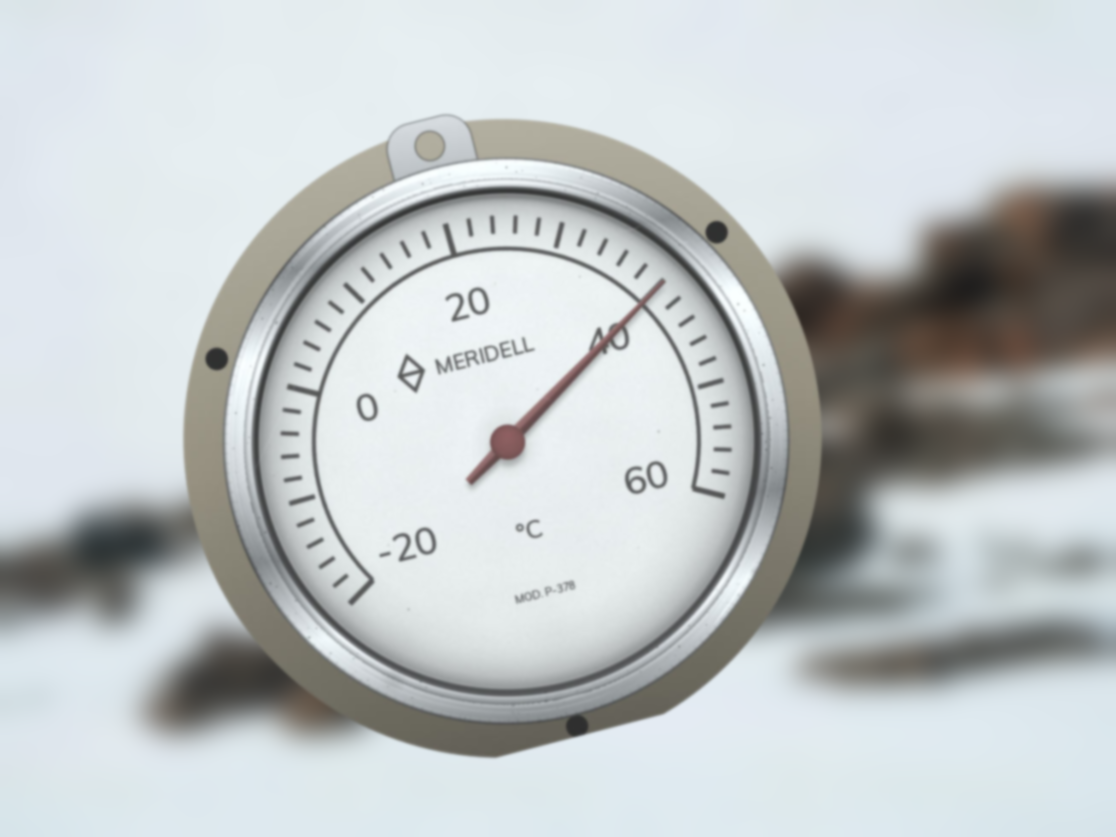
°C 40
